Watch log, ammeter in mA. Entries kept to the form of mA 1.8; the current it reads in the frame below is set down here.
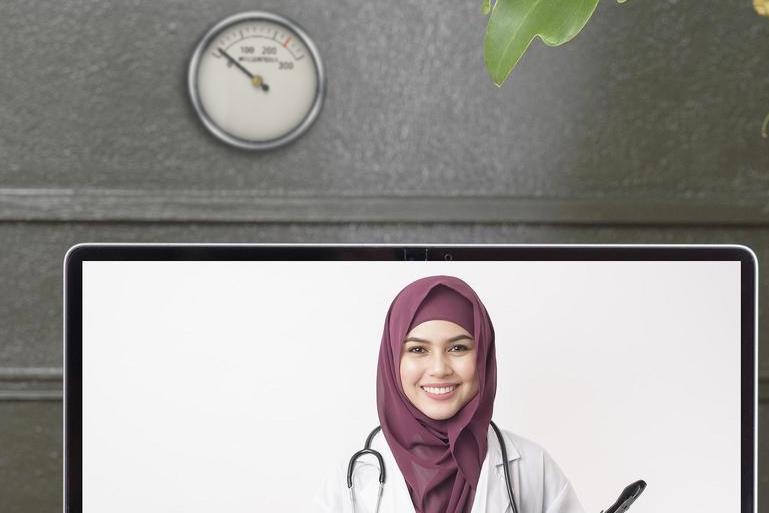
mA 20
